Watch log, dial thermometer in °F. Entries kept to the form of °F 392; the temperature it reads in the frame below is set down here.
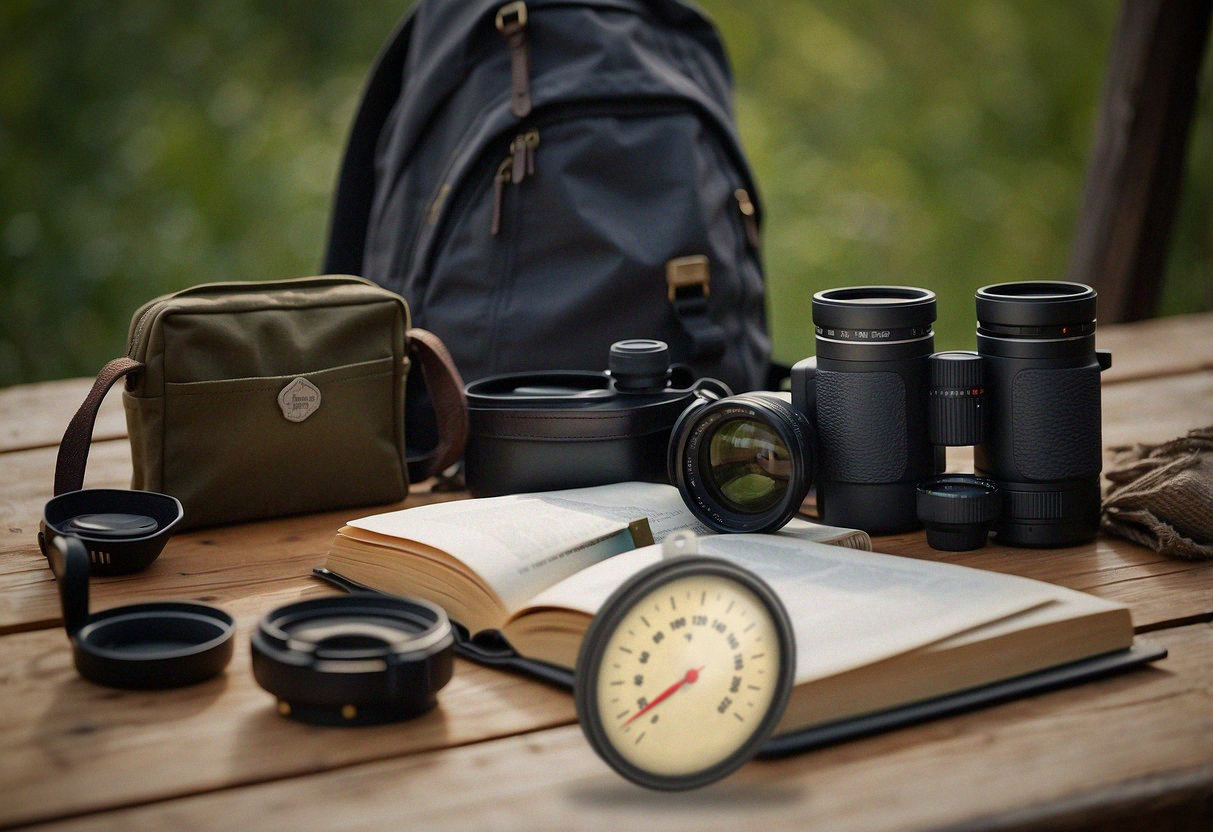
°F 15
